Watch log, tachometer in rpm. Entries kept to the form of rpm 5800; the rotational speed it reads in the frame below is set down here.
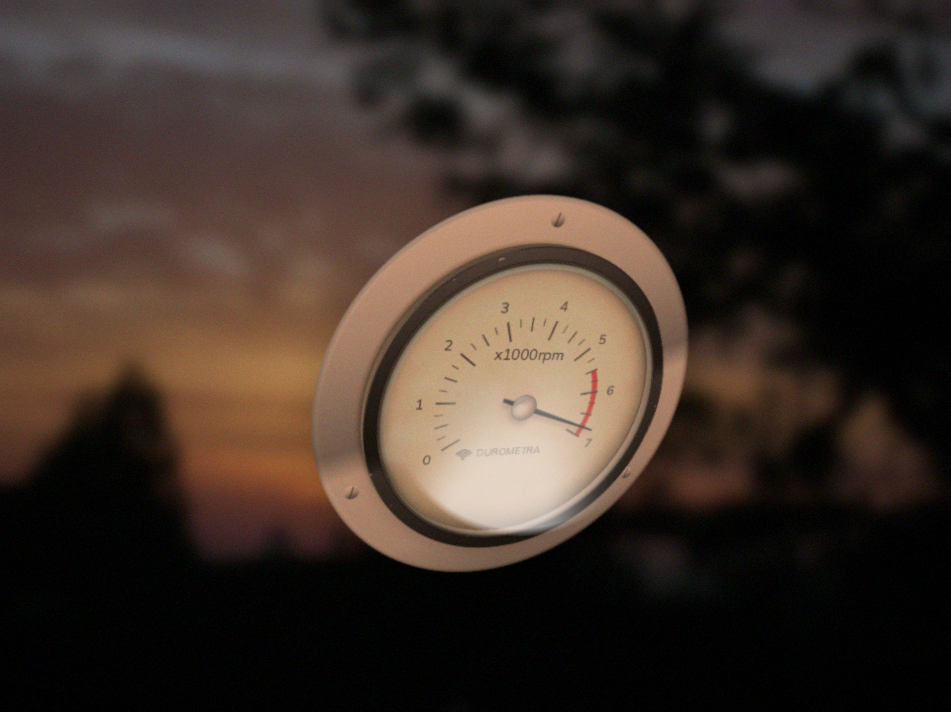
rpm 6750
